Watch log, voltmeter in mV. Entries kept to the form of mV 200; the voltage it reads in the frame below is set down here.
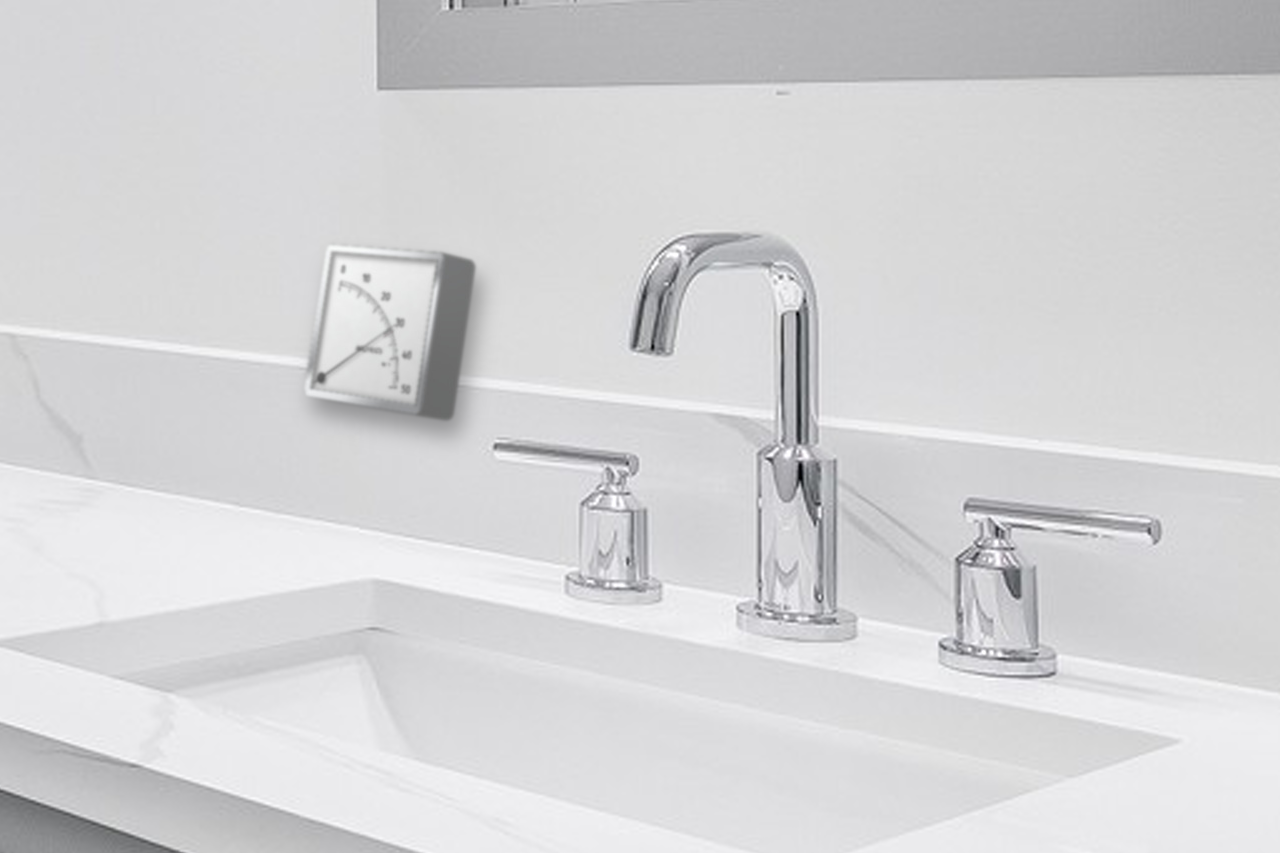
mV 30
